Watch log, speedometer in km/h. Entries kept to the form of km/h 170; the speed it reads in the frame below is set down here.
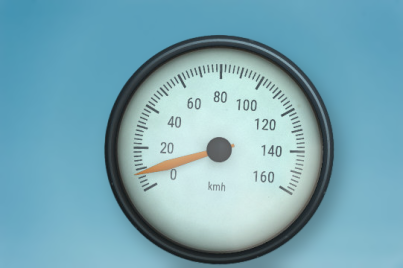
km/h 8
